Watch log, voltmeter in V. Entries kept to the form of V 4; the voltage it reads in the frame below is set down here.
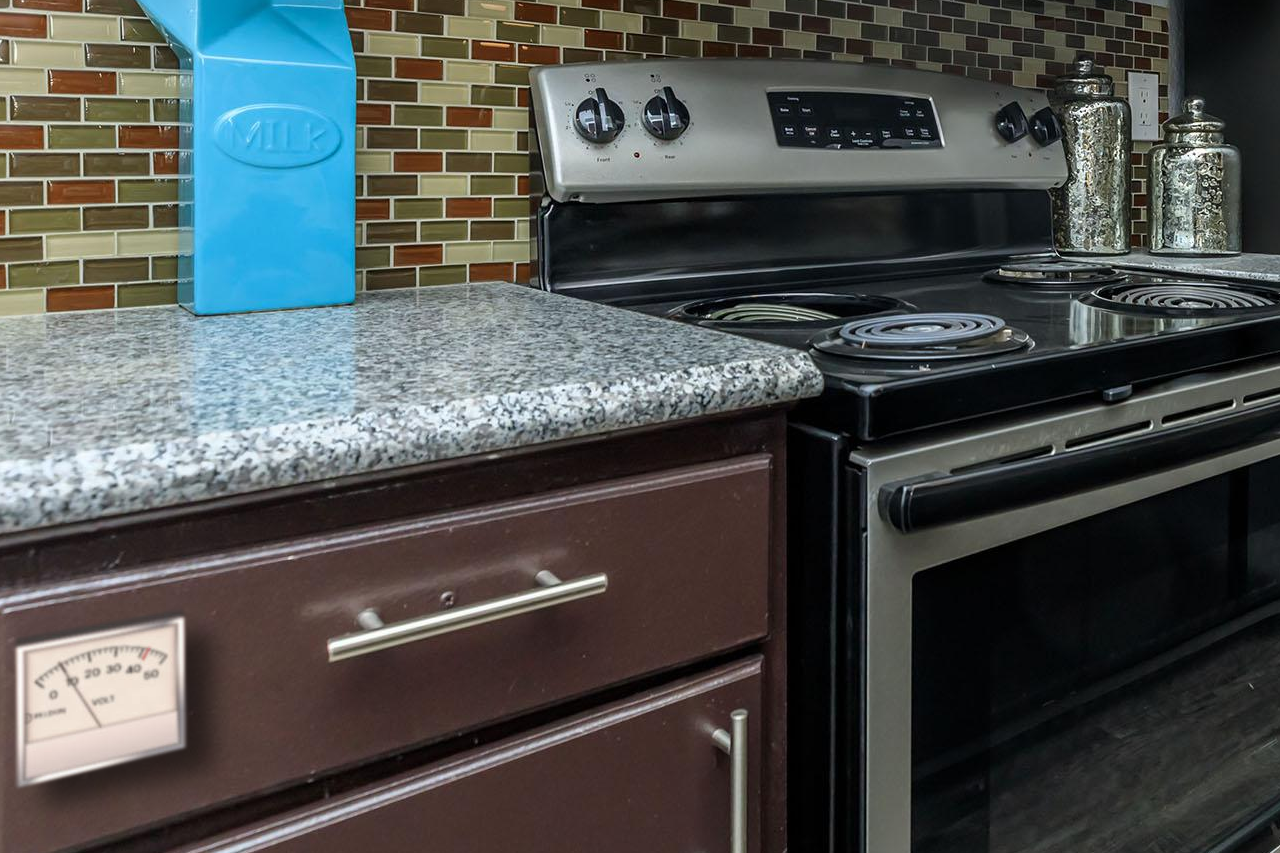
V 10
